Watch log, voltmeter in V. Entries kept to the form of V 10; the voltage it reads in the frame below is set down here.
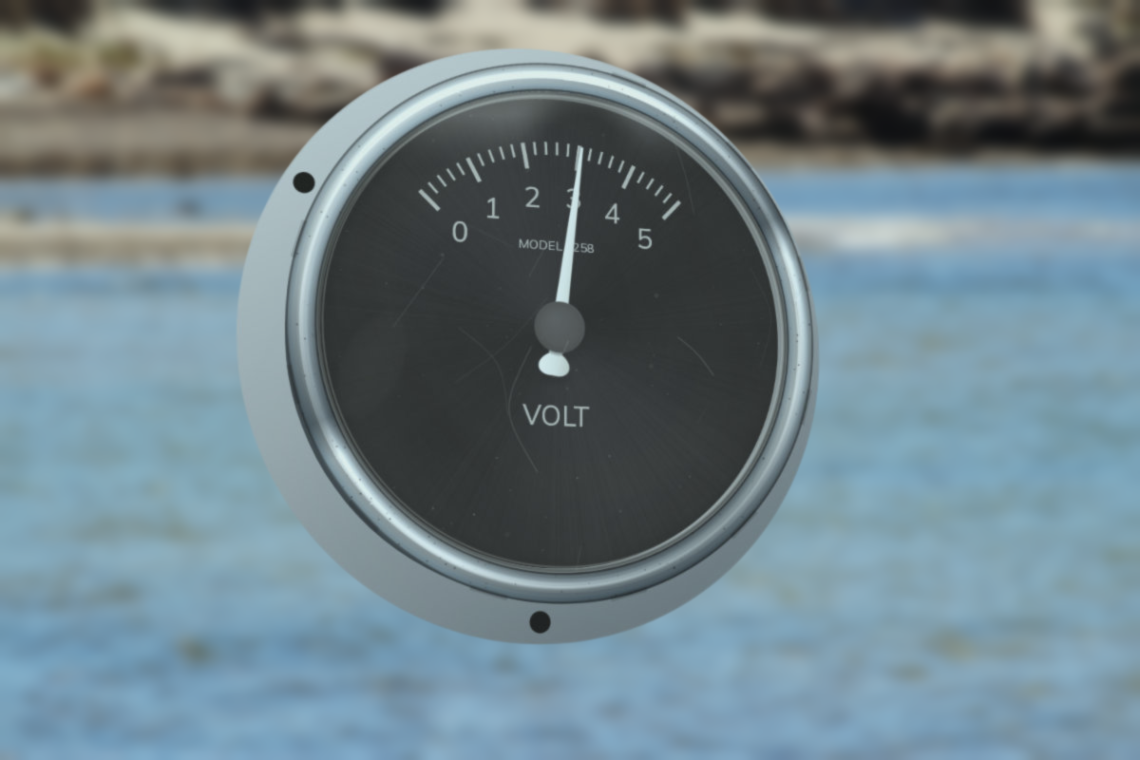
V 3
